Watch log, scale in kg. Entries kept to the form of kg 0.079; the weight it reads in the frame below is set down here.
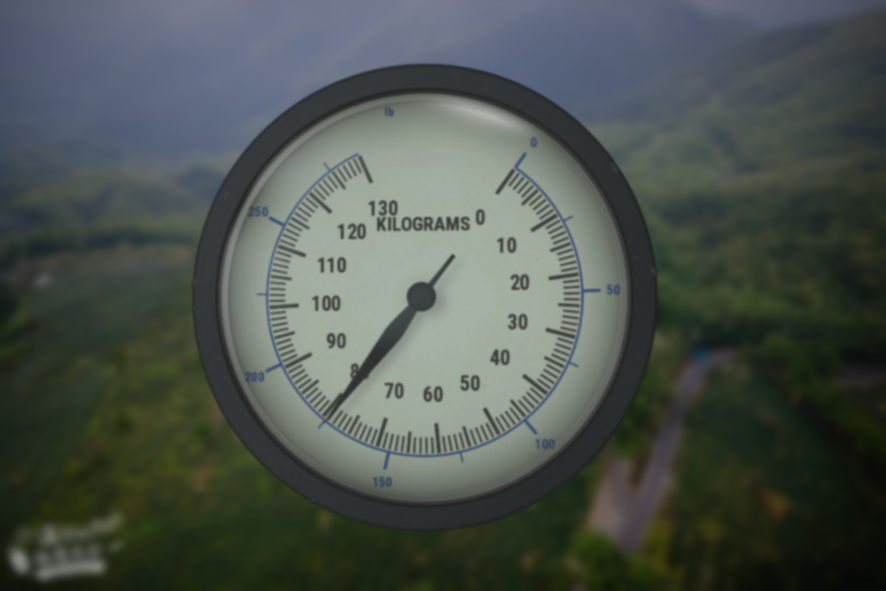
kg 79
